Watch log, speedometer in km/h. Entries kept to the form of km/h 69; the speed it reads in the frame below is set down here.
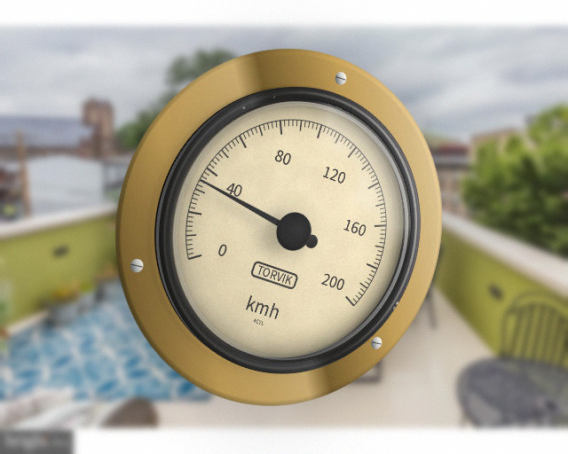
km/h 34
